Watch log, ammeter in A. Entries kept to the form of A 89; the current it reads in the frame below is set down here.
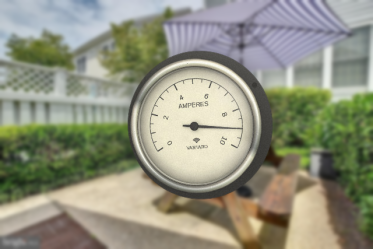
A 9
